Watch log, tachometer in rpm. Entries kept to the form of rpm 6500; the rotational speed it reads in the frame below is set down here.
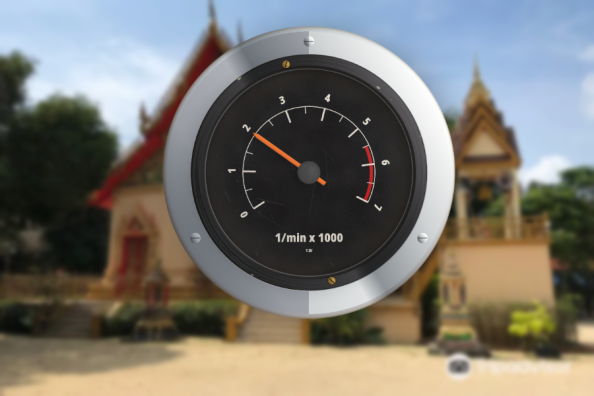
rpm 2000
